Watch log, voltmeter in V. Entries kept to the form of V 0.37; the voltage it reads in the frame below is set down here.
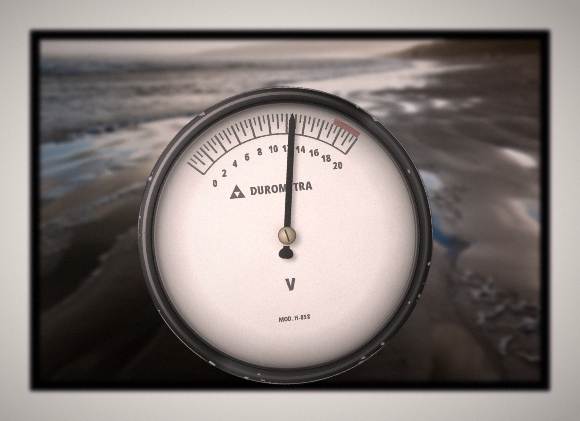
V 12.5
